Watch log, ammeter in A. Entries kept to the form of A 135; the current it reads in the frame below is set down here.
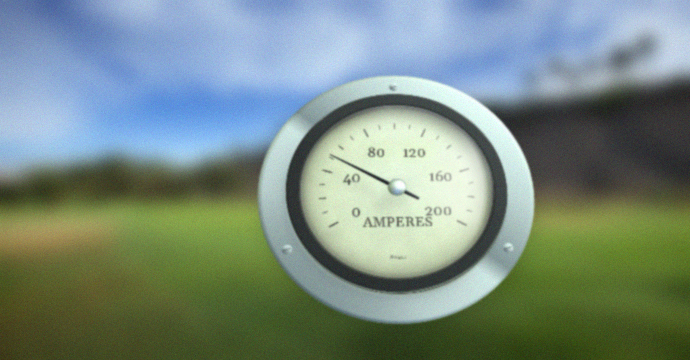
A 50
